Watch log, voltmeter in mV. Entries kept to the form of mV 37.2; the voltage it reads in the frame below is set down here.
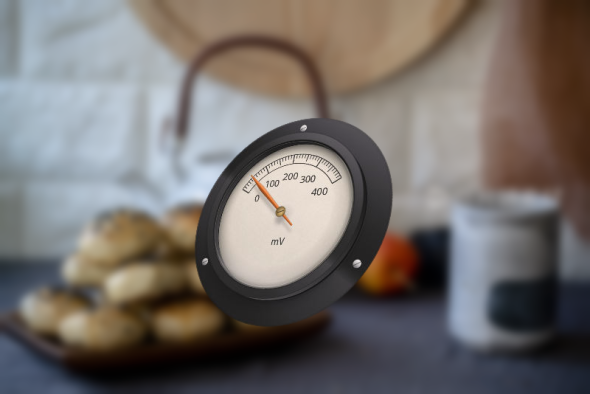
mV 50
